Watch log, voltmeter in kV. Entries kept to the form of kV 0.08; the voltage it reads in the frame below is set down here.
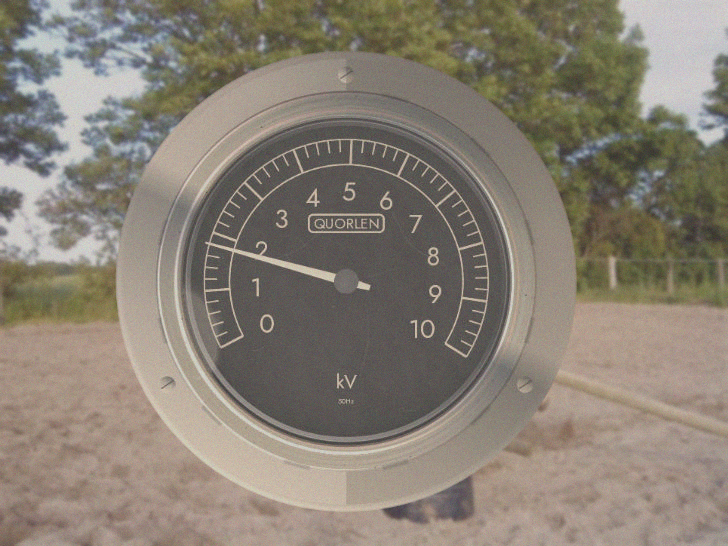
kV 1.8
